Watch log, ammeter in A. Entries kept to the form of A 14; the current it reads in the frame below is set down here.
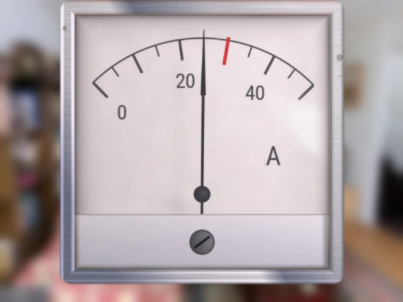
A 25
